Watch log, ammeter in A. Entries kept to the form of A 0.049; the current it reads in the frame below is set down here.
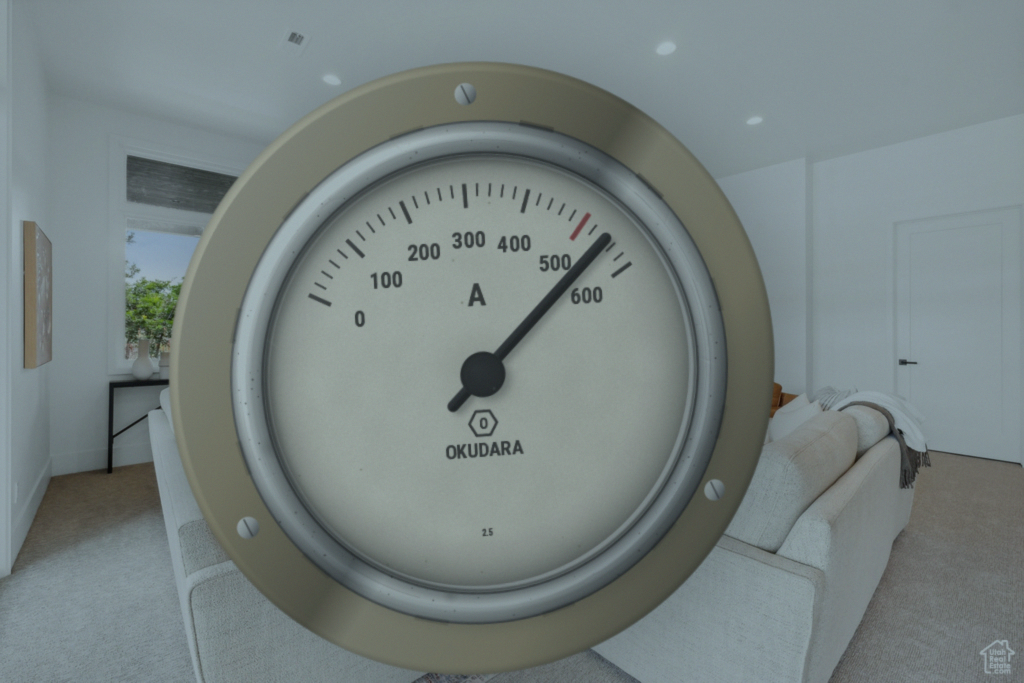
A 540
